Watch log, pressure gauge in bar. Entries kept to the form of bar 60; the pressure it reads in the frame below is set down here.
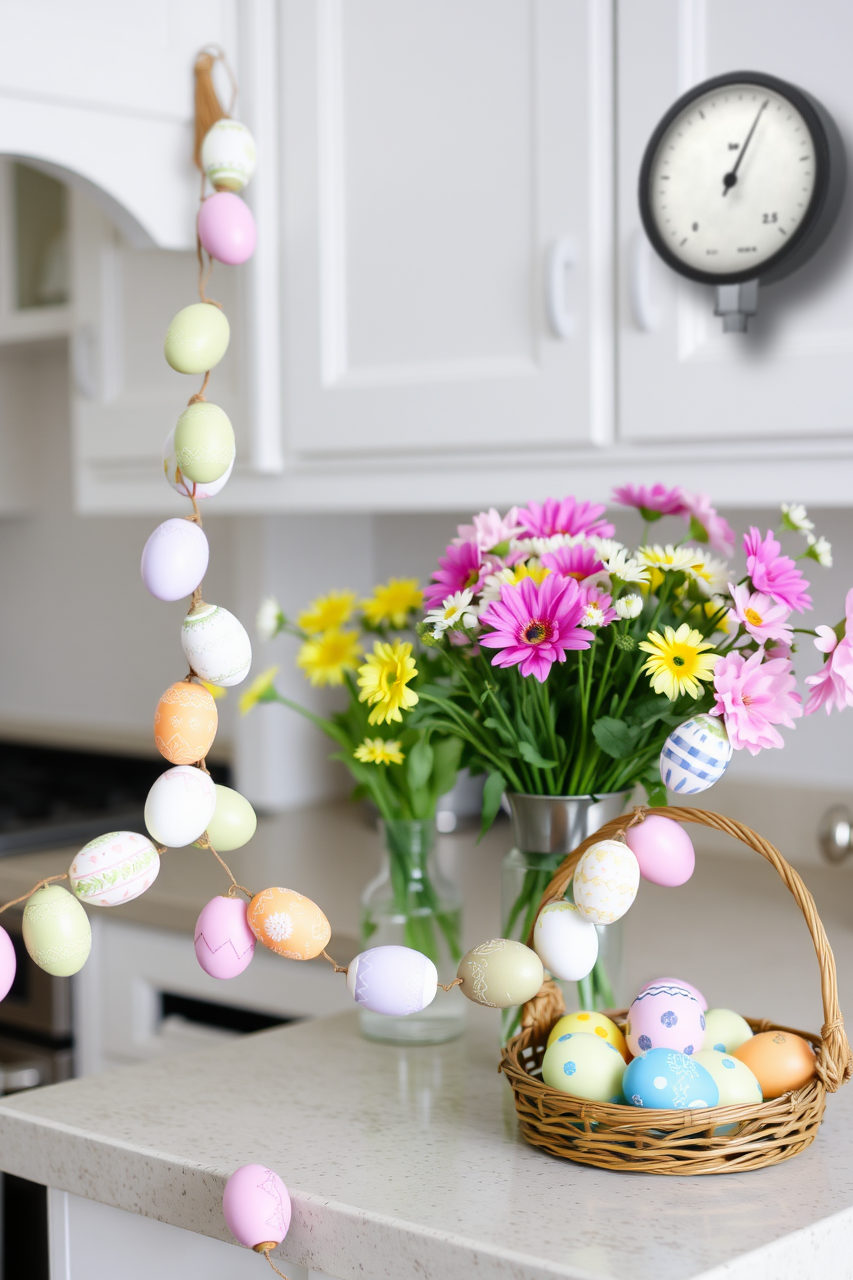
bar 1.5
